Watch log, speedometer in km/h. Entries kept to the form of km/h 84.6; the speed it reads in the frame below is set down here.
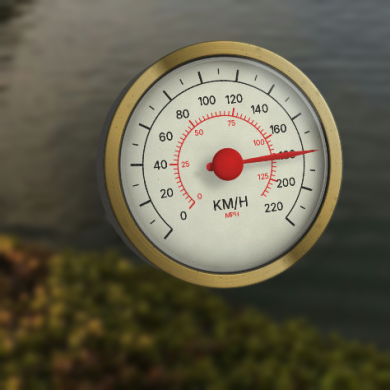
km/h 180
